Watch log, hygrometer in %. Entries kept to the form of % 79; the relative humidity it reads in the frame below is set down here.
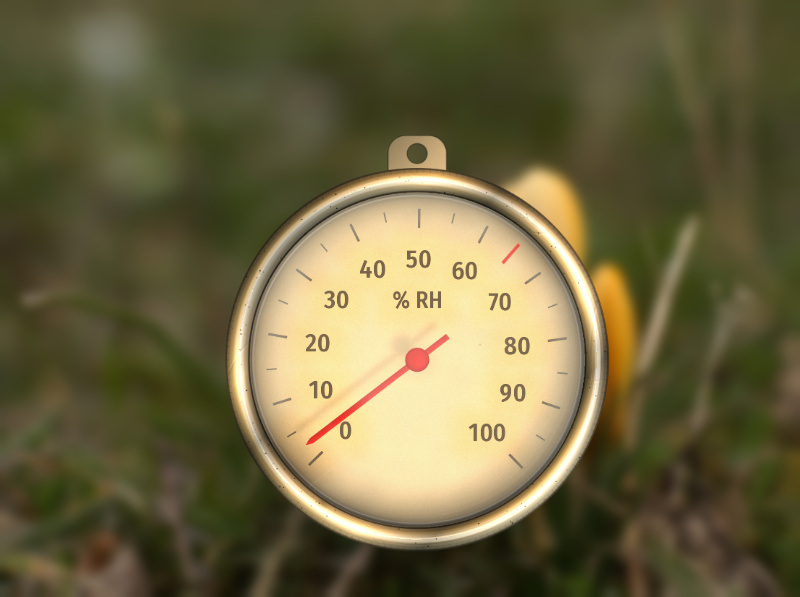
% 2.5
